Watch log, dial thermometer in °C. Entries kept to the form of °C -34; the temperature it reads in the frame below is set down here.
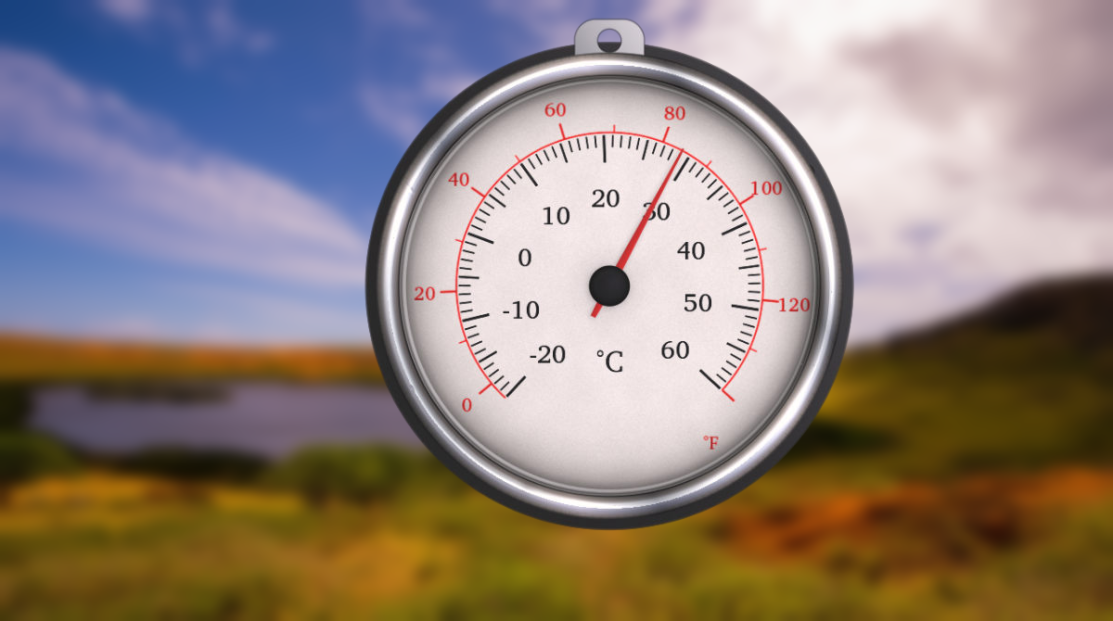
°C 29
